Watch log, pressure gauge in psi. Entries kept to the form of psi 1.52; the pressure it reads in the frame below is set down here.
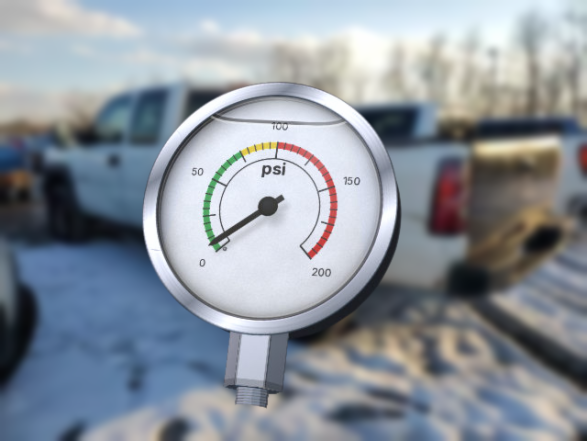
psi 5
